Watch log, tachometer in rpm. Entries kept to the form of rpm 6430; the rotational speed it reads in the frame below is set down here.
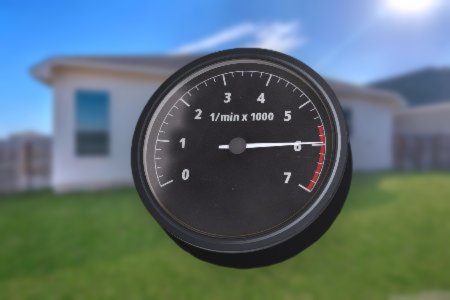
rpm 6000
